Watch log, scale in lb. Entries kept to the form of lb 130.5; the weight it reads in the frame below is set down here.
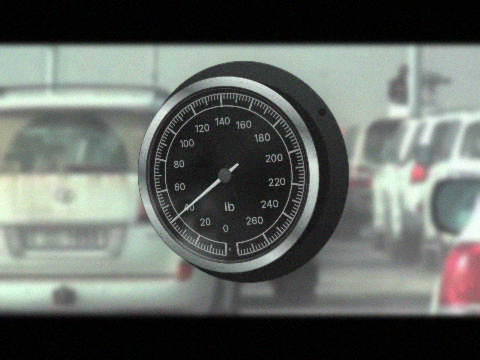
lb 40
